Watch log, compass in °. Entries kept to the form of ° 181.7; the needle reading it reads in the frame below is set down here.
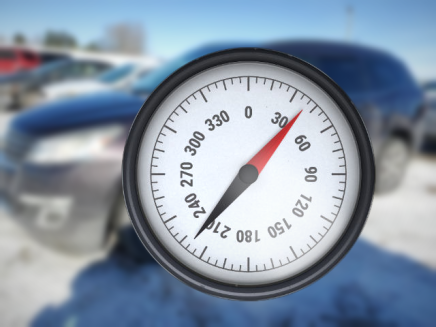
° 40
